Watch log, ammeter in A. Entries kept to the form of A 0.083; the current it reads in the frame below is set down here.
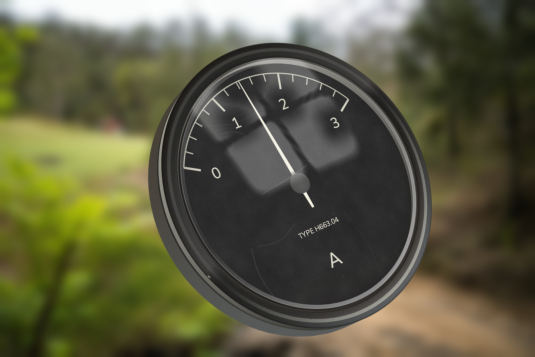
A 1.4
